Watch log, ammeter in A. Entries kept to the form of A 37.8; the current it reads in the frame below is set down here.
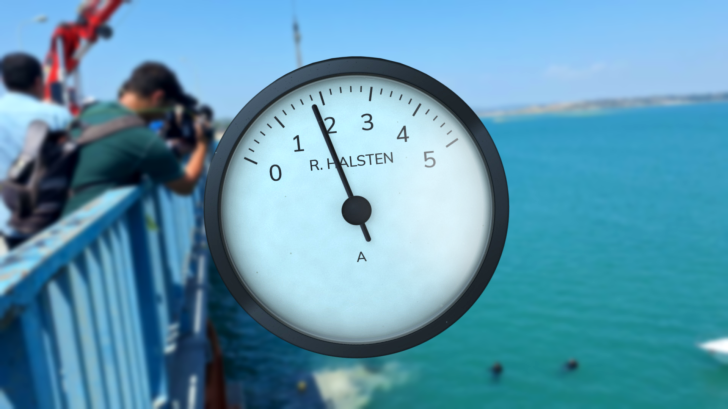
A 1.8
